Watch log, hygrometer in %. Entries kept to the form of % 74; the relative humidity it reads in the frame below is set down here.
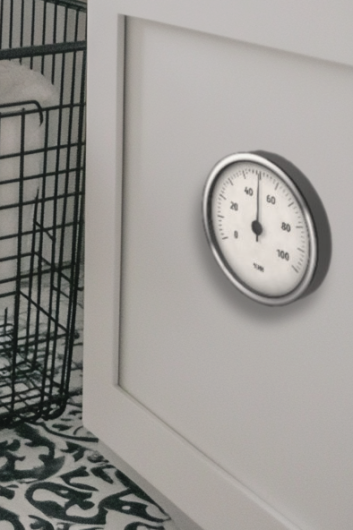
% 50
